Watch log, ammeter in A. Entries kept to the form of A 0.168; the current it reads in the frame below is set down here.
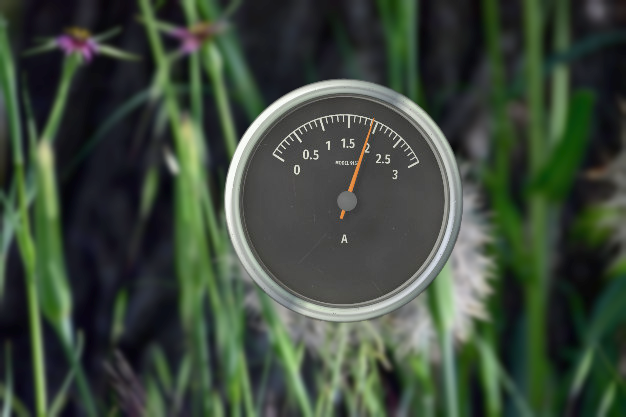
A 1.9
